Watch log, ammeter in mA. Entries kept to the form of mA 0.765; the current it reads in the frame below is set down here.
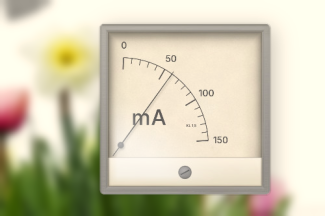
mA 60
